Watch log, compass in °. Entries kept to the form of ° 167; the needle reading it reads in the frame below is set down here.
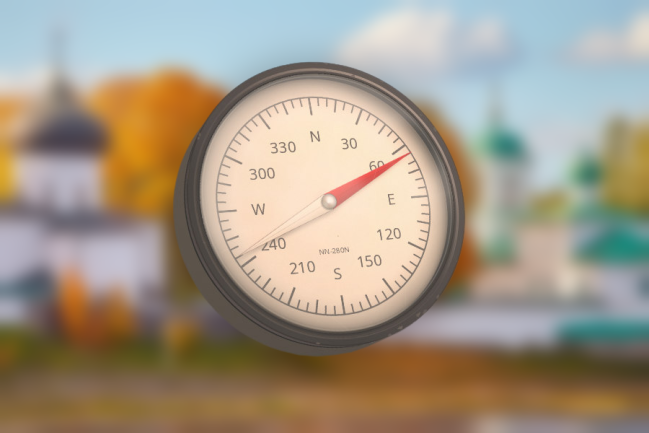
° 65
